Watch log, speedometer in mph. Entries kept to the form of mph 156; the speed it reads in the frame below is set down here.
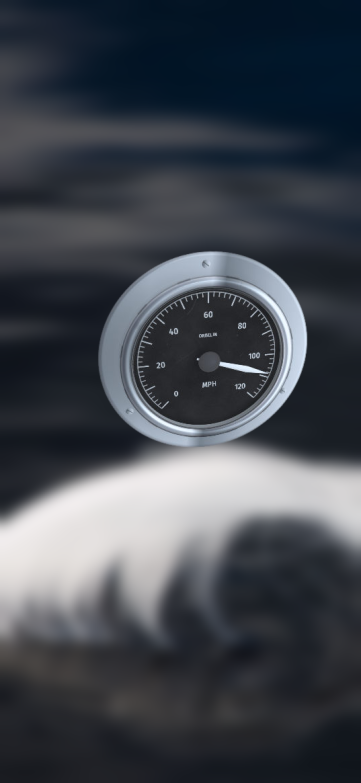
mph 108
